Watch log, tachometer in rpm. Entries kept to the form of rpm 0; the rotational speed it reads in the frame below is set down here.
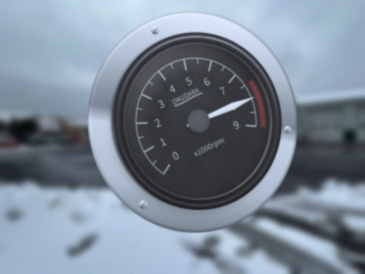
rpm 8000
